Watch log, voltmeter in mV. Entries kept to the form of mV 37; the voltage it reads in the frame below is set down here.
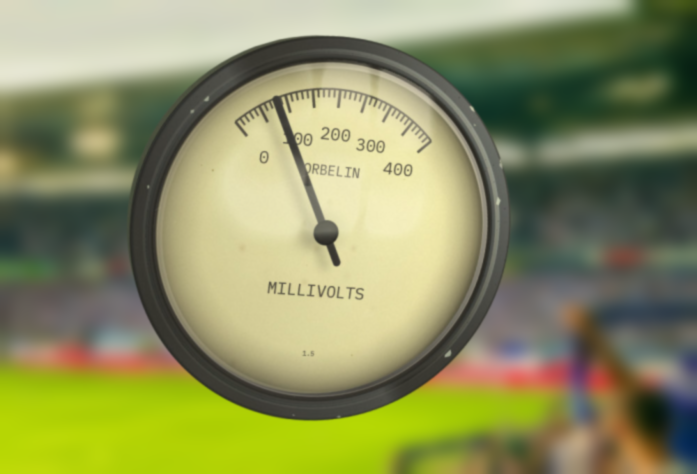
mV 80
